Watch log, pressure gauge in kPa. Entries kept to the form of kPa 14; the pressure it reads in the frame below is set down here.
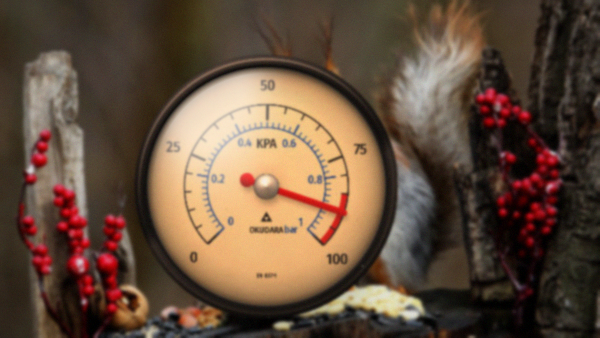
kPa 90
